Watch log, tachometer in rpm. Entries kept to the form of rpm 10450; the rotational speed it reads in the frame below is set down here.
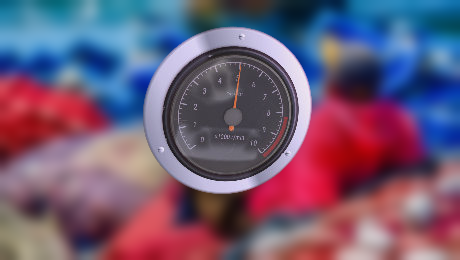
rpm 5000
